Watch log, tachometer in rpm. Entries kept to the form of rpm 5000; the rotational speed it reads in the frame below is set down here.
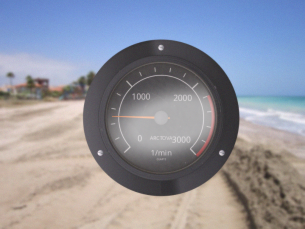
rpm 500
